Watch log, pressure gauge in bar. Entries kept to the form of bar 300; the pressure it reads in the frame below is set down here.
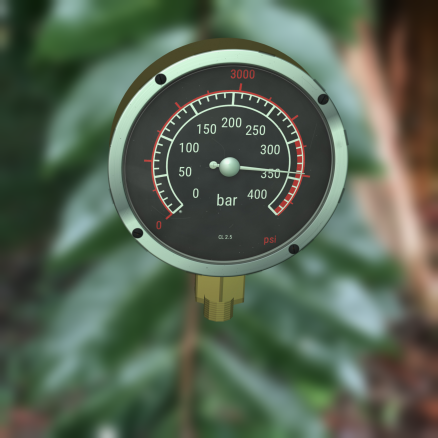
bar 340
